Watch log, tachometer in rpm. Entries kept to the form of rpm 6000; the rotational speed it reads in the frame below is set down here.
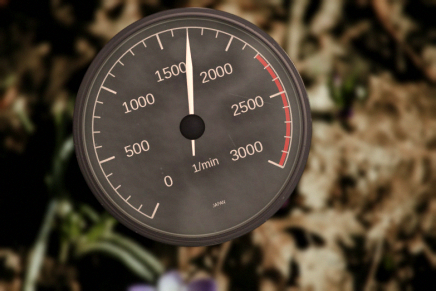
rpm 1700
